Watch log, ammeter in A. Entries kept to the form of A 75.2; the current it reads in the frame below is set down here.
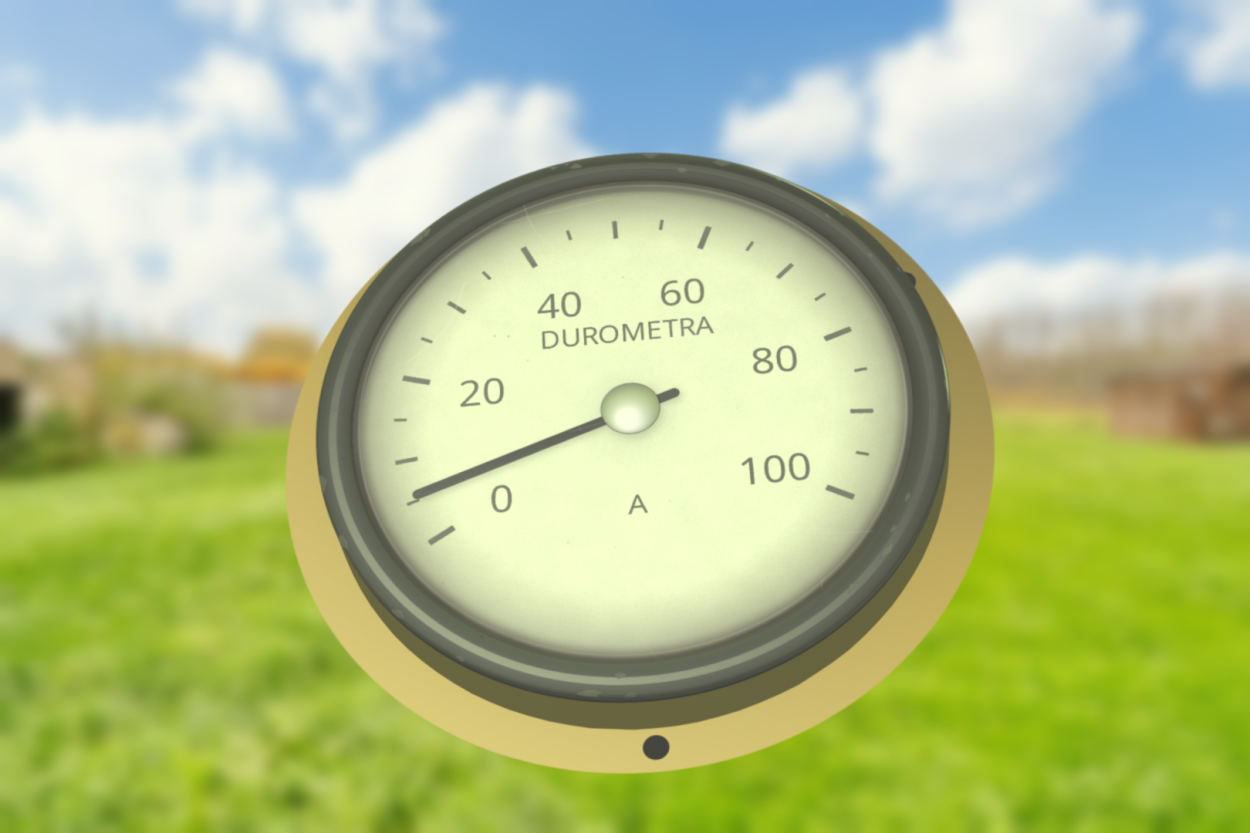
A 5
